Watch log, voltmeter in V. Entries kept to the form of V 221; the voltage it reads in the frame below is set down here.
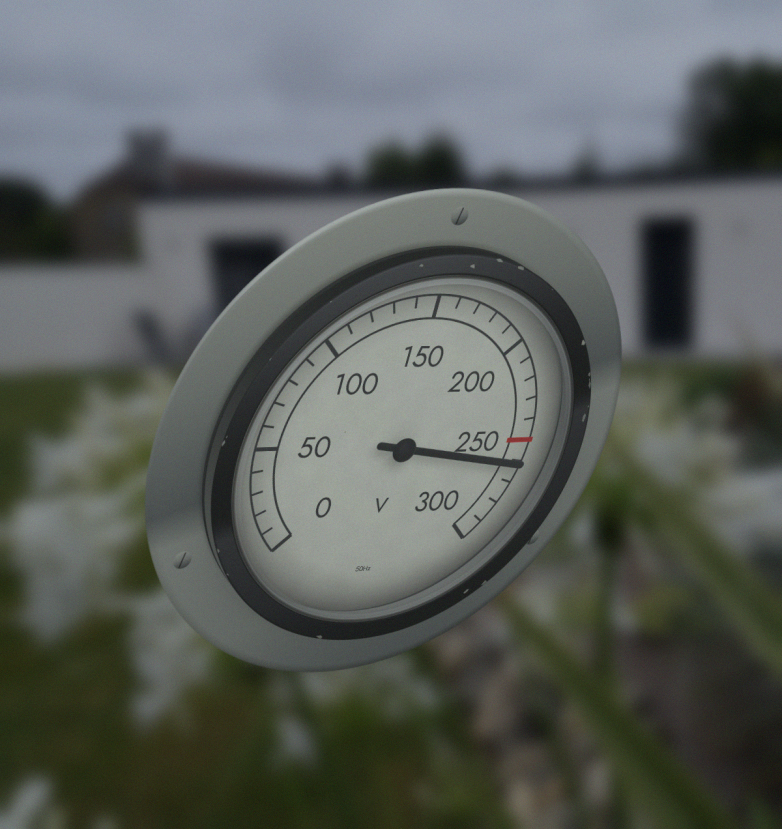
V 260
